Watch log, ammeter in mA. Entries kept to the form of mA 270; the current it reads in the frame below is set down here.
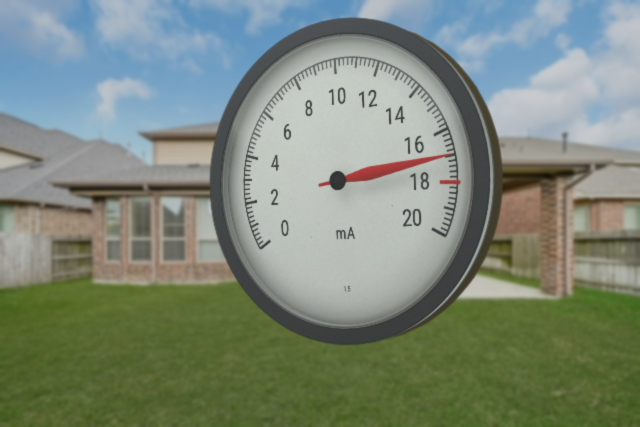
mA 17
